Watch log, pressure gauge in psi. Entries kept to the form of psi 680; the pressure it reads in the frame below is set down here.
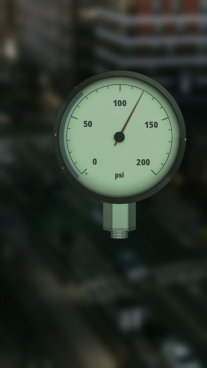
psi 120
